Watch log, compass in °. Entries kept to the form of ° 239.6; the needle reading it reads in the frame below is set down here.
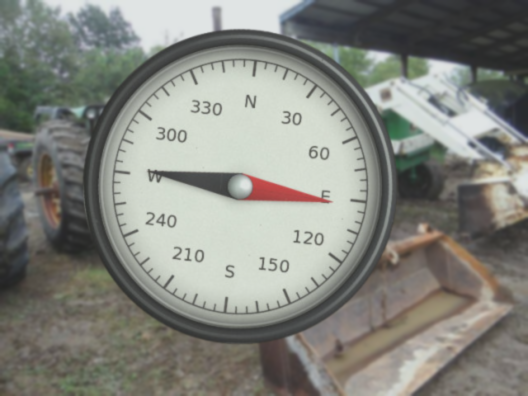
° 92.5
